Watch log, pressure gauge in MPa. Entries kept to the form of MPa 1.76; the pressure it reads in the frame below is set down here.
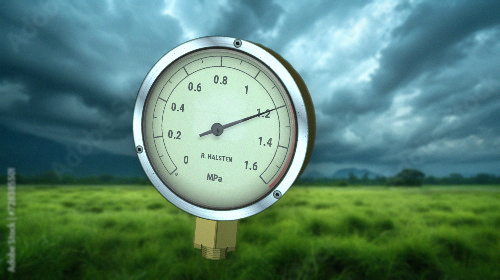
MPa 1.2
